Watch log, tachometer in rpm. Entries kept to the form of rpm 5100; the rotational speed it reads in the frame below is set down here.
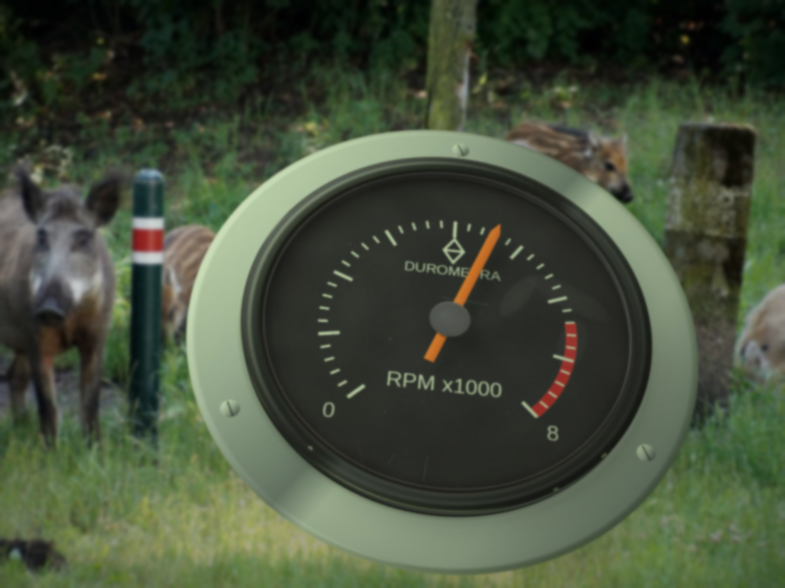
rpm 4600
